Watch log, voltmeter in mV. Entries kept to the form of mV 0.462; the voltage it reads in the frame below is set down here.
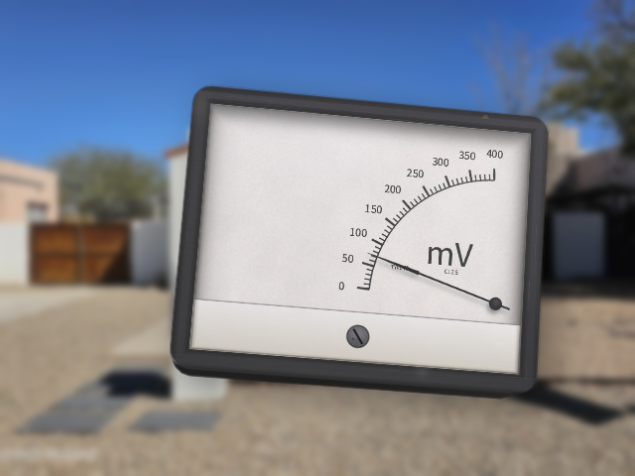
mV 70
